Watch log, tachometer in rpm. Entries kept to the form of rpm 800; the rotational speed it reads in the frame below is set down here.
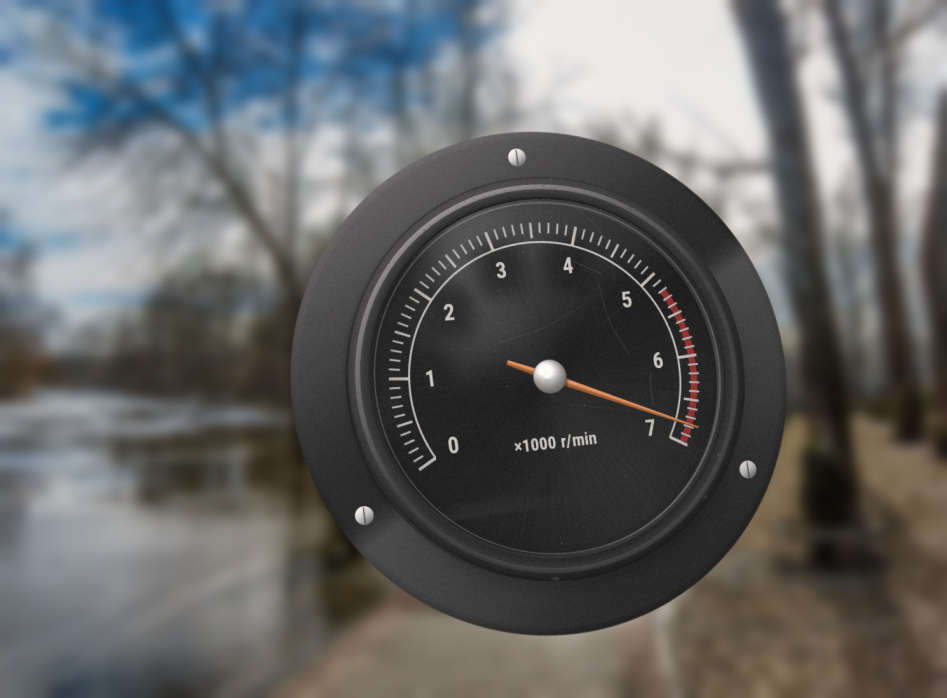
rpm 6800
